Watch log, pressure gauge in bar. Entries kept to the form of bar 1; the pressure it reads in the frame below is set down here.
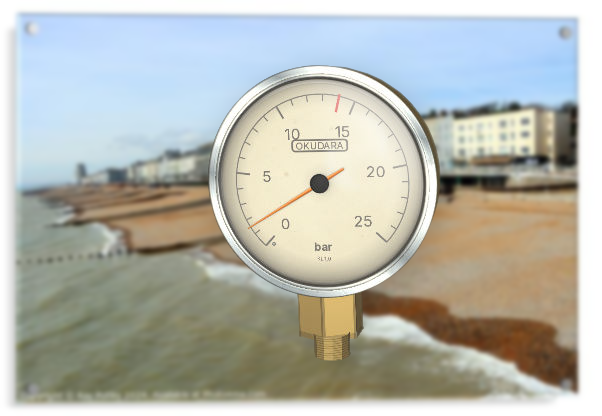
bar 1.5
